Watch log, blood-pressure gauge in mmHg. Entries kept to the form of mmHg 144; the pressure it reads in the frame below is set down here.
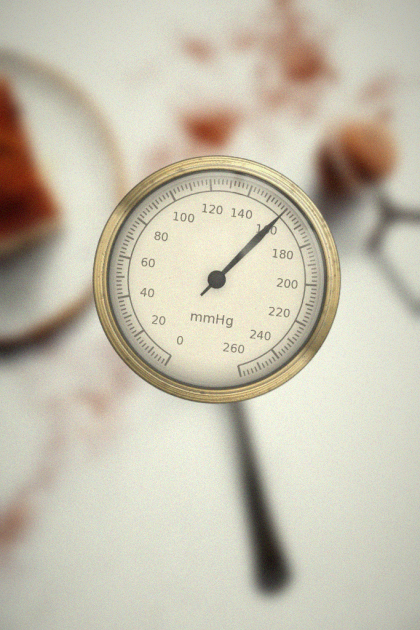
mmHg 160
